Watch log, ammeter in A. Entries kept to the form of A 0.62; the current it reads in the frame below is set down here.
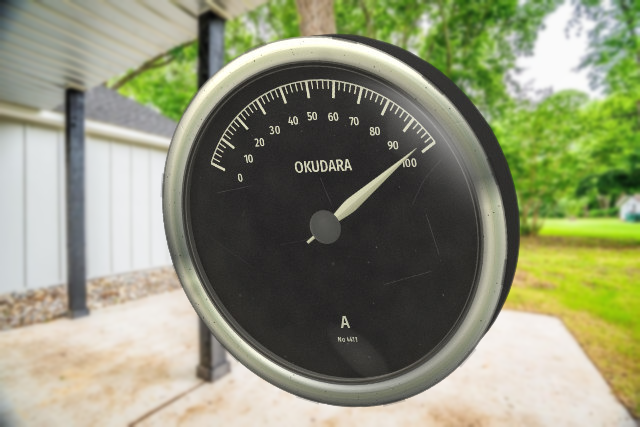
A 98
